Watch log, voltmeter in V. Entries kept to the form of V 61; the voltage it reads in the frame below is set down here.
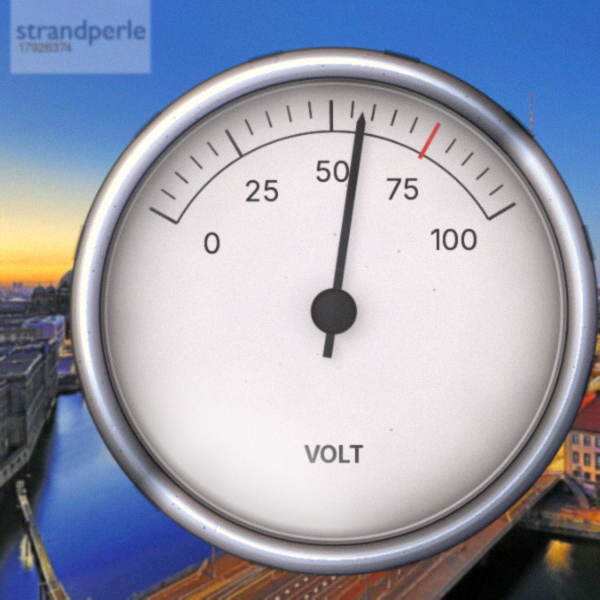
V 57.5
